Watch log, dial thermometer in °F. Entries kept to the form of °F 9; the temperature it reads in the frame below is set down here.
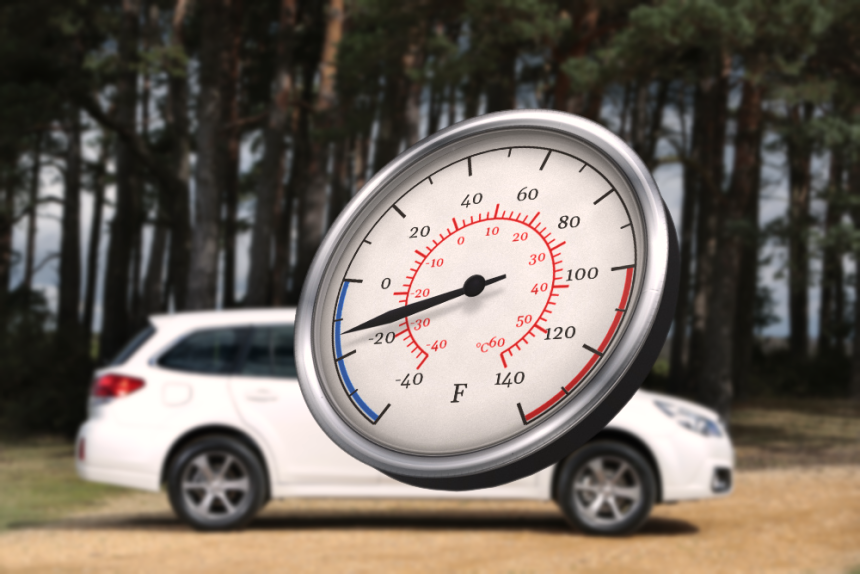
°F -15
